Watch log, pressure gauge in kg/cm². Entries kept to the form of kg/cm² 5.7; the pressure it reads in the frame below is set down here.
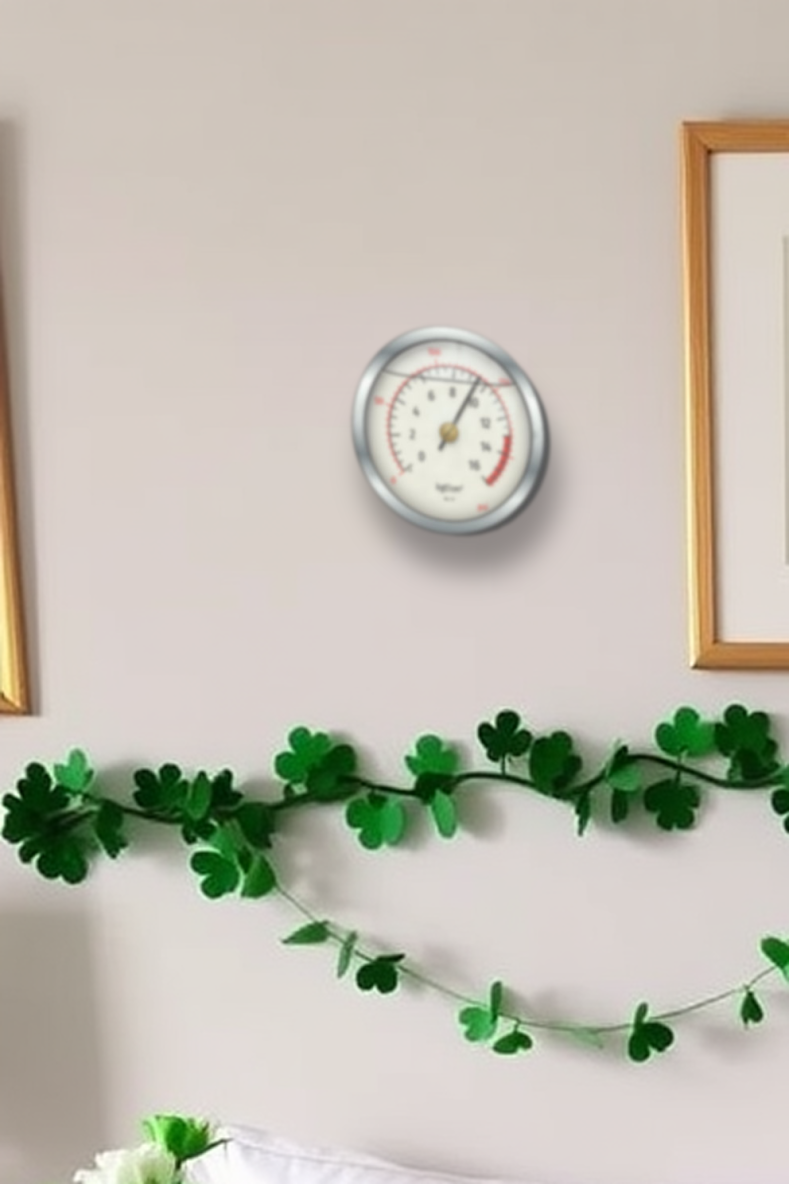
kg/cm² 9.5
